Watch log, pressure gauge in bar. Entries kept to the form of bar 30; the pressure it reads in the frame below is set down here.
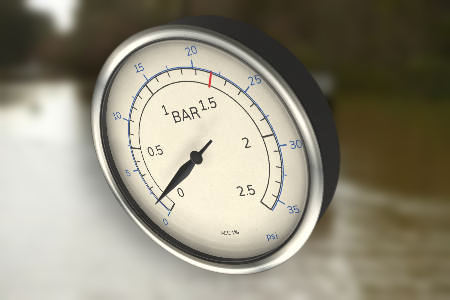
bar 0.1
